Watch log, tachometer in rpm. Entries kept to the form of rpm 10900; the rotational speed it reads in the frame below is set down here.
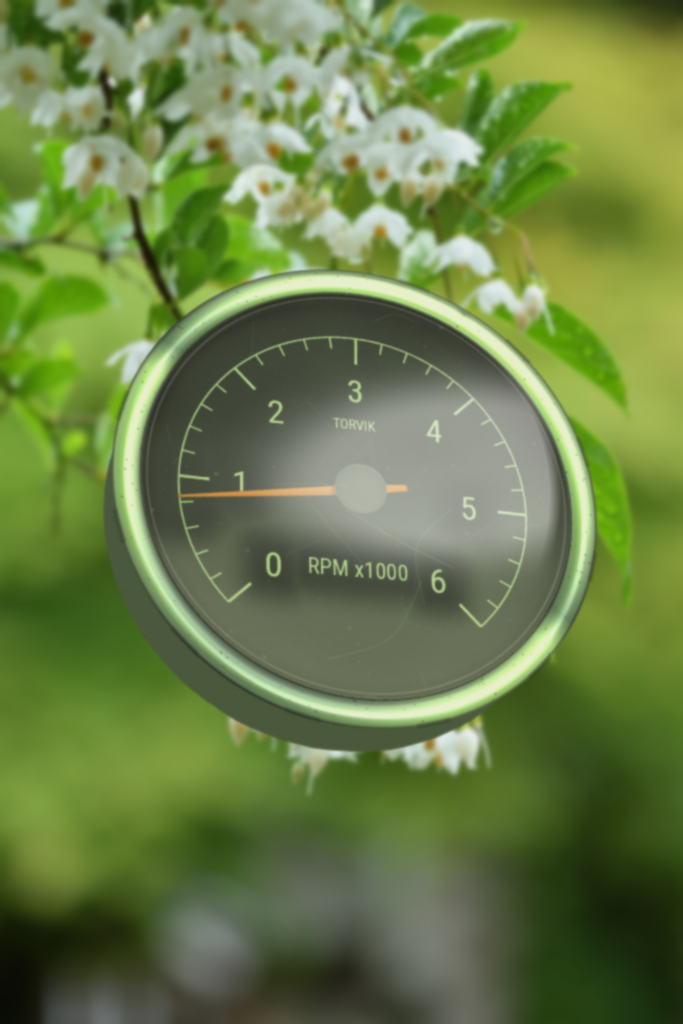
rpm 800
